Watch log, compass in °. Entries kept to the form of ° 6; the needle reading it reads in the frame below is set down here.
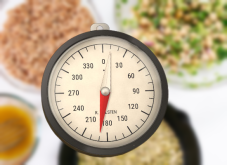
° 190
